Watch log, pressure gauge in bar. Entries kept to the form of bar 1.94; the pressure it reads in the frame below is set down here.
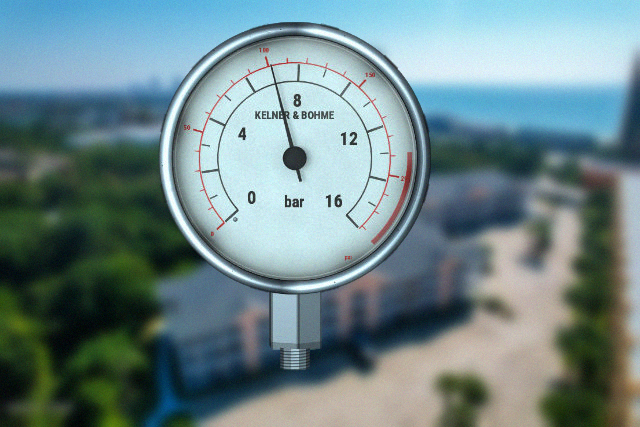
bar 7
